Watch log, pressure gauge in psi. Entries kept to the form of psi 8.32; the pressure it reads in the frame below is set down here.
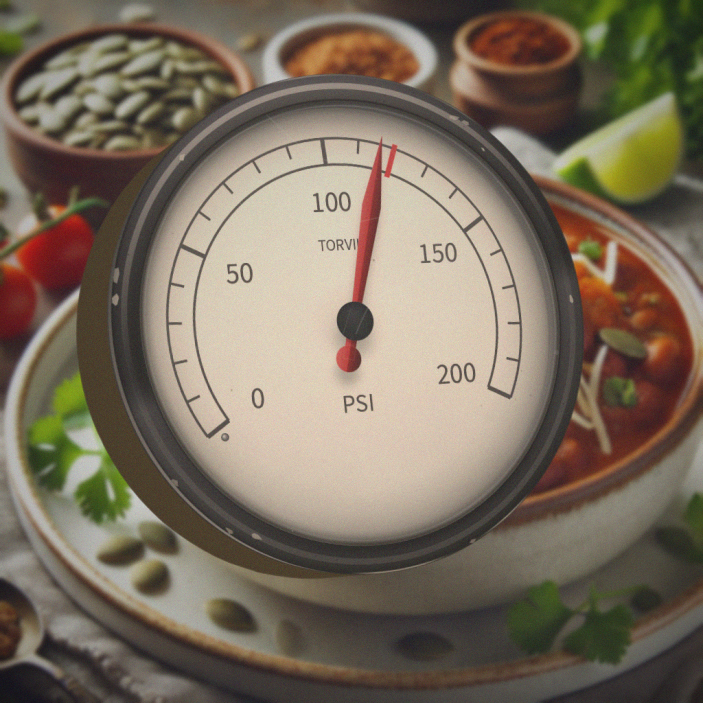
psi 115
